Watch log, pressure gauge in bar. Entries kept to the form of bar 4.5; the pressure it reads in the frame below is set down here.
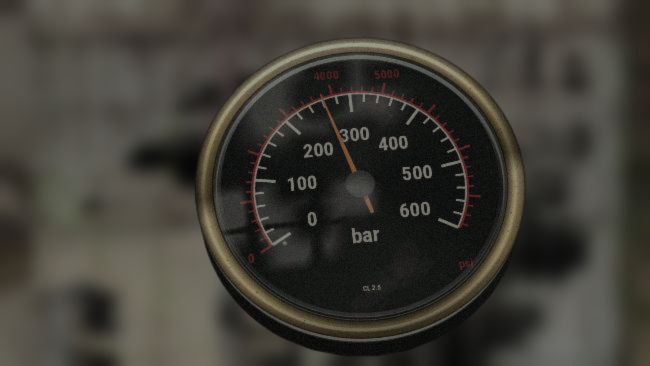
bar 260
